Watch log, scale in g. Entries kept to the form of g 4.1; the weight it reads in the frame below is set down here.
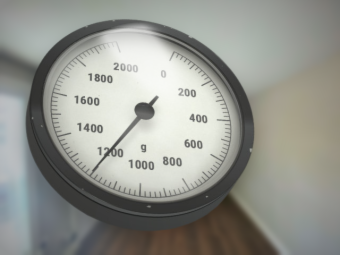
g 1200
